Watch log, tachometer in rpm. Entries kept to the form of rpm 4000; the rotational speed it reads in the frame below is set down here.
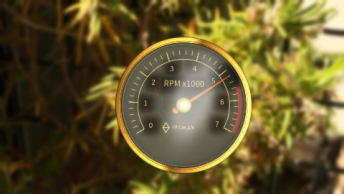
rpm 5200
